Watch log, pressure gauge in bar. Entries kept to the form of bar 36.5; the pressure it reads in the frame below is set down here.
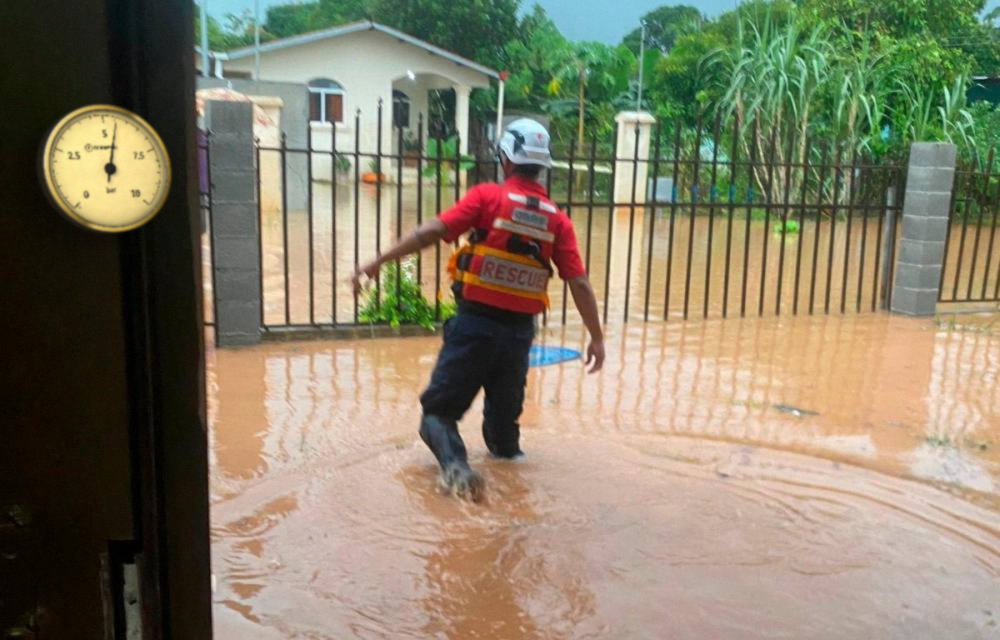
bar 5.5
